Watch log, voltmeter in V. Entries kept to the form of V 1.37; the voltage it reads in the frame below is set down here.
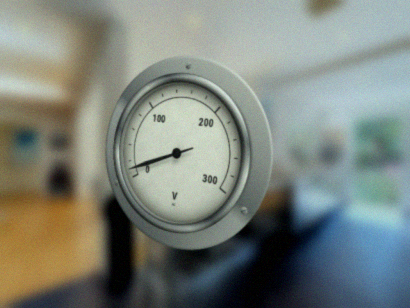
V 10
